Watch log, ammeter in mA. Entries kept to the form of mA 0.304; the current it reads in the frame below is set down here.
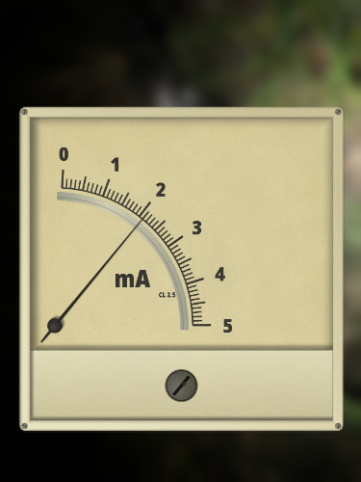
mA 2.1
